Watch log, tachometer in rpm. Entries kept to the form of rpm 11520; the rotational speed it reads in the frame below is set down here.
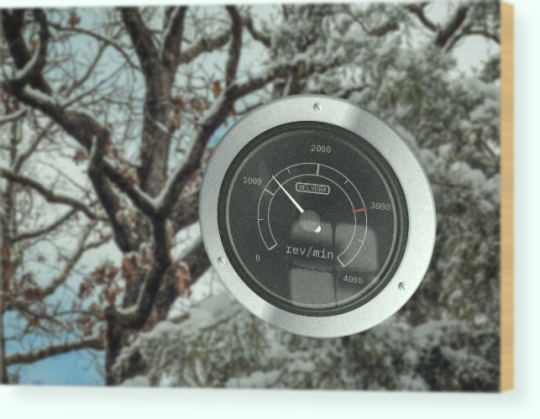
rpm 1250
